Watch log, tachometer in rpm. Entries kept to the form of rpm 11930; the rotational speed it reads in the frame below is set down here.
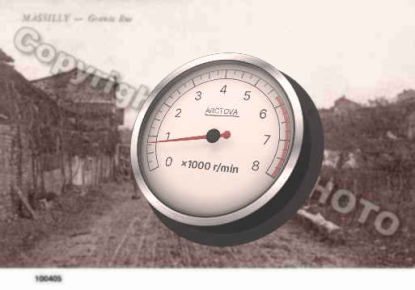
rpm 750
